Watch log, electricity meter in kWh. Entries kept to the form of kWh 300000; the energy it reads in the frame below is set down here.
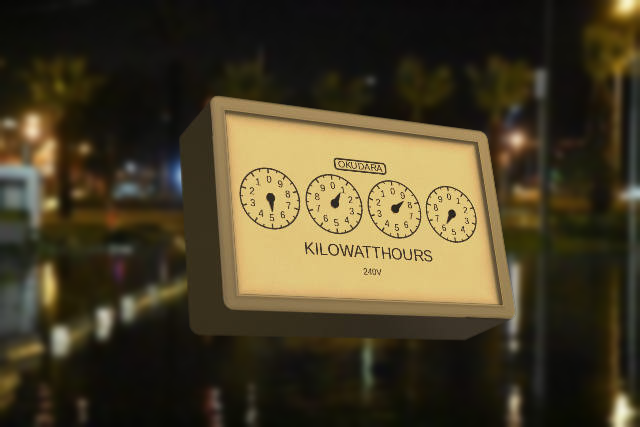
kWh 5086
